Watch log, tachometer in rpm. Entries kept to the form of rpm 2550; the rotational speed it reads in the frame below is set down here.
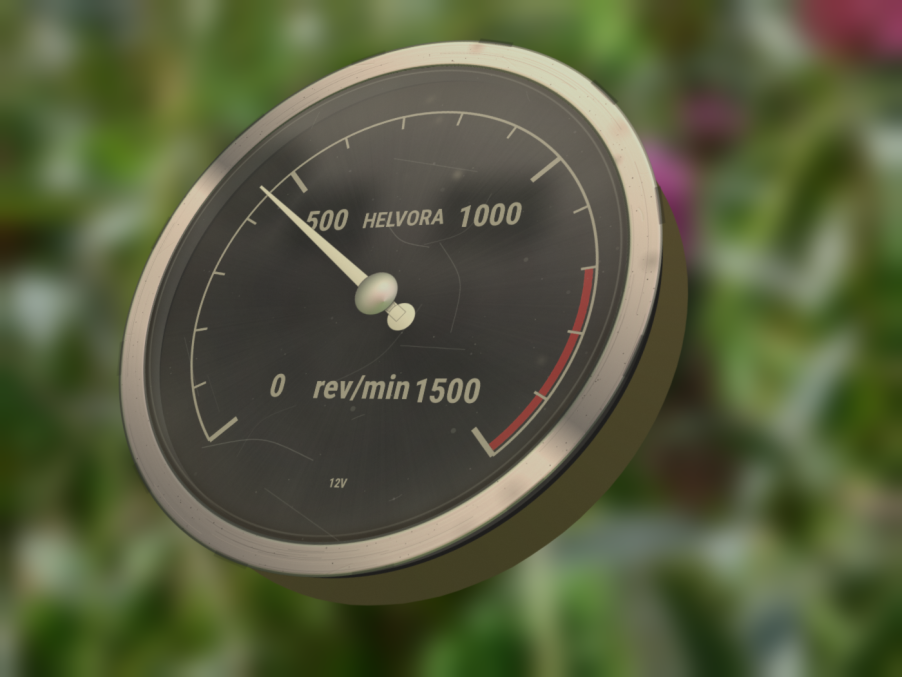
rpm 450
